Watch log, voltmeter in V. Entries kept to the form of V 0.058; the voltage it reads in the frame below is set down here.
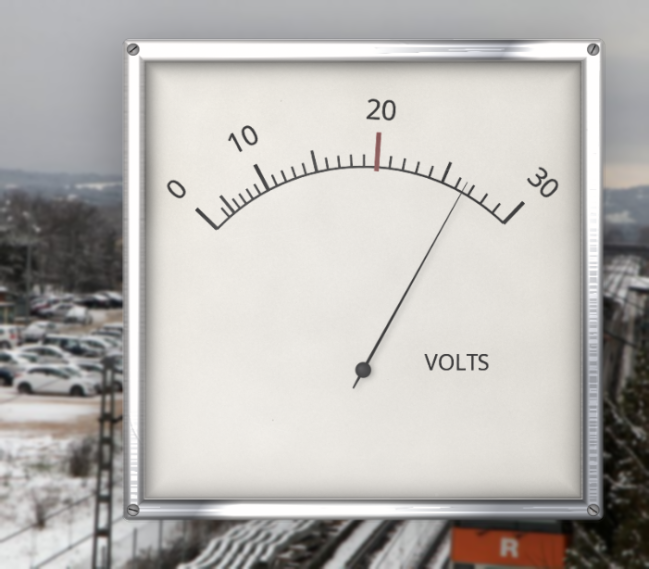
V 26.5
